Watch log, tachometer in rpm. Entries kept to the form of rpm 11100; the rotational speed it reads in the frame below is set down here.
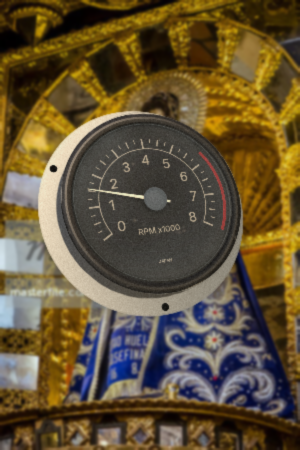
rpm 1500
